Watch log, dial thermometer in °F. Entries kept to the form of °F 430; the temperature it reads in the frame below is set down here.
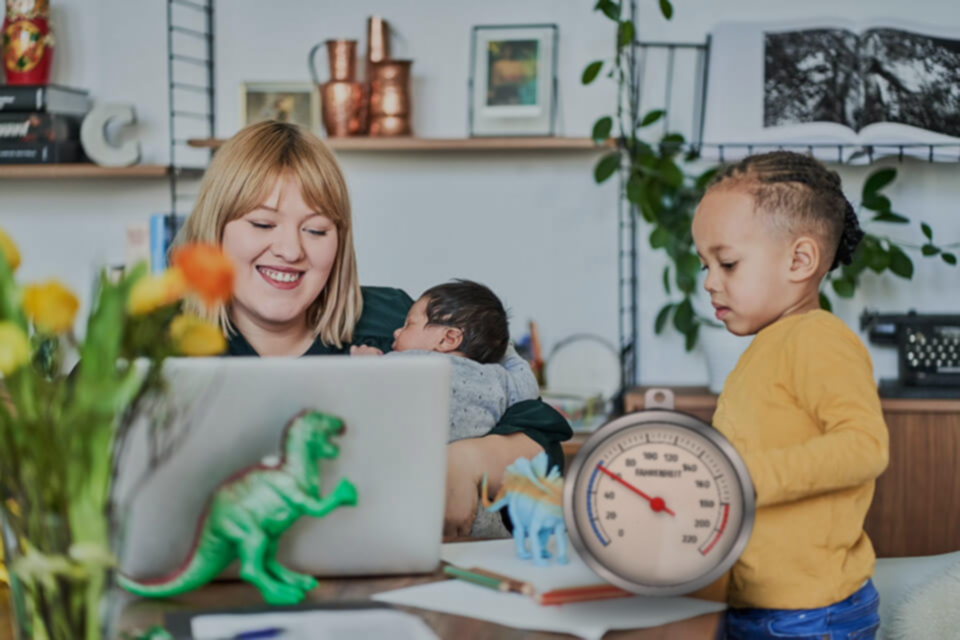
°F 60
